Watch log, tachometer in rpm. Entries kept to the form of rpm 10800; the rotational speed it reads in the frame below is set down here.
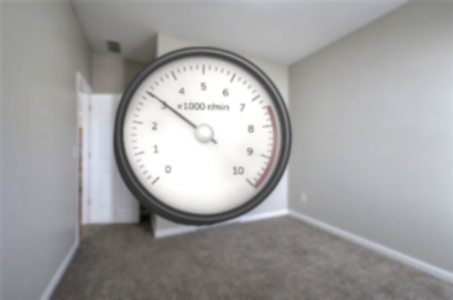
rpm 3000
